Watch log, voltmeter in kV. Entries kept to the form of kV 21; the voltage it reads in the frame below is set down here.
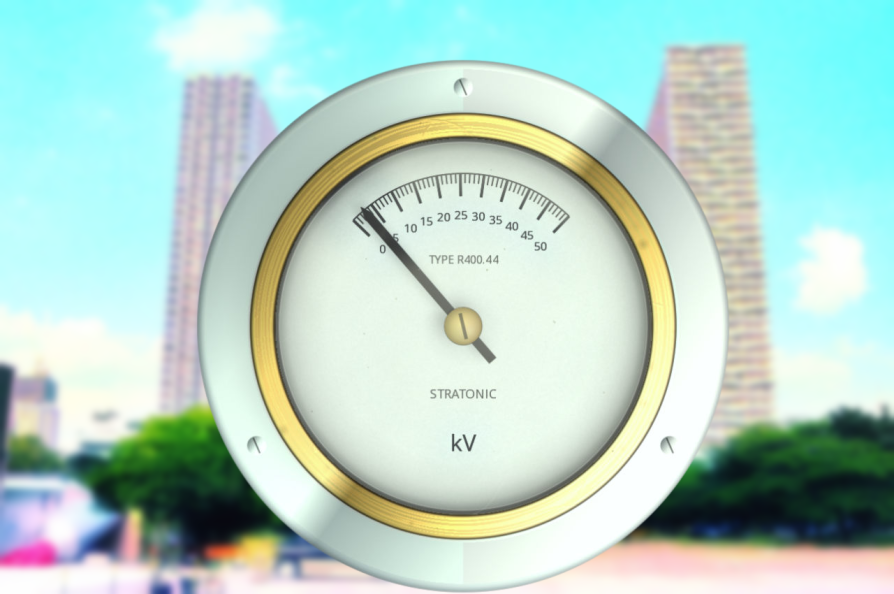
kV 3
